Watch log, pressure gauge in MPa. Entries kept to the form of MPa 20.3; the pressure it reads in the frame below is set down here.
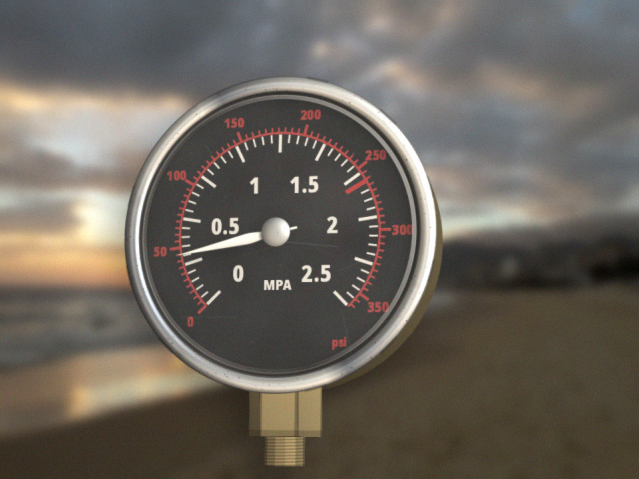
MPa 0.3
